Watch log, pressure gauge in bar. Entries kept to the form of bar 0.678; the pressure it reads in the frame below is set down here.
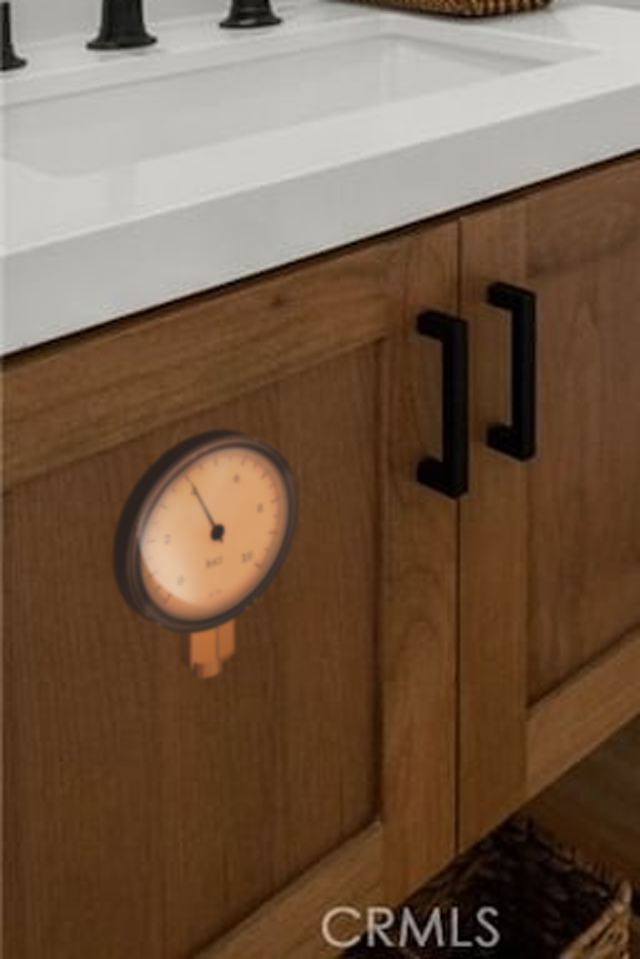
bar 4
